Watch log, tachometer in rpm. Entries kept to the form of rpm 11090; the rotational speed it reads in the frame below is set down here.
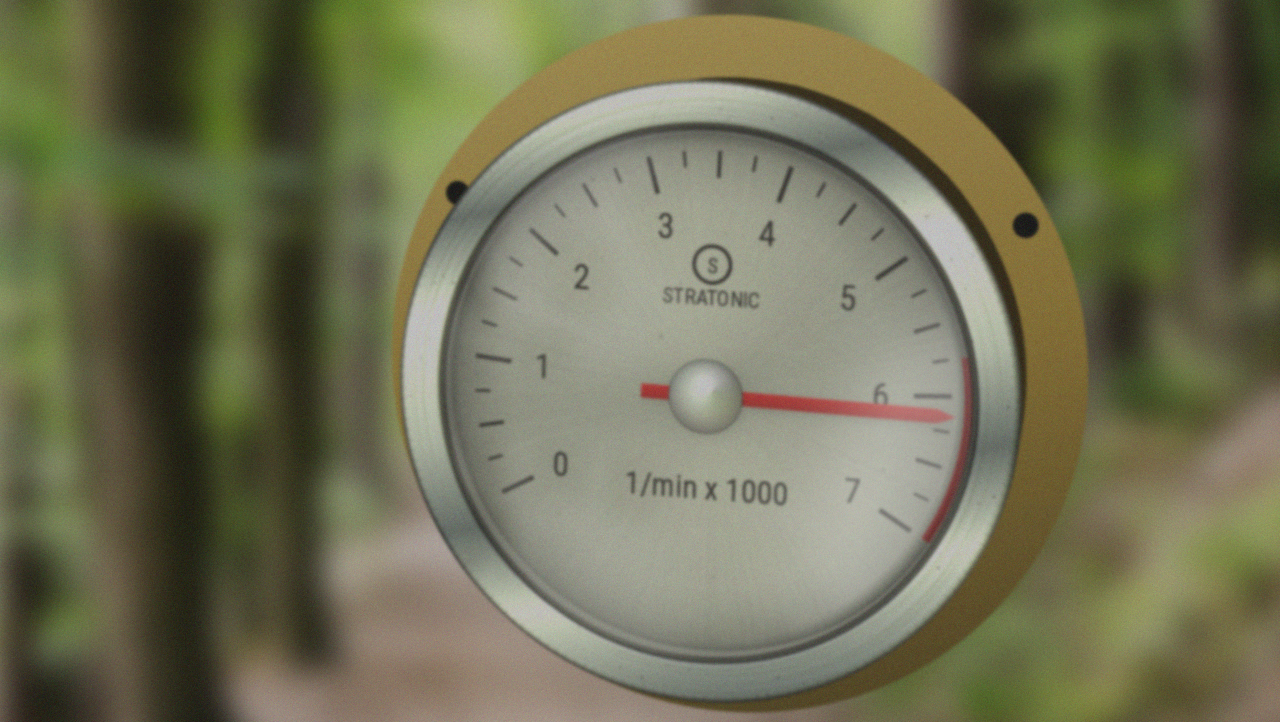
rpm 6125
